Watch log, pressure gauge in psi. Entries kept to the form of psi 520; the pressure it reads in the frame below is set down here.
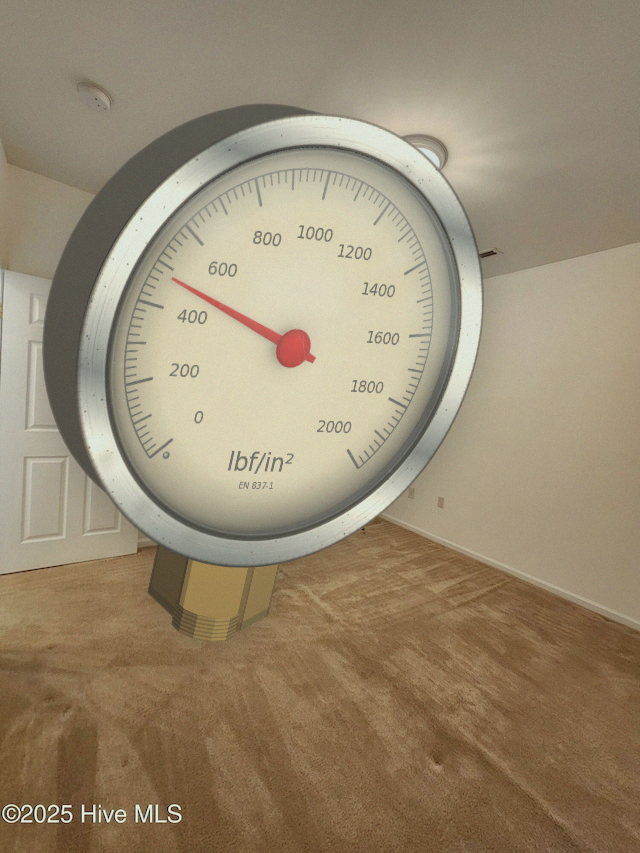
psi 480
